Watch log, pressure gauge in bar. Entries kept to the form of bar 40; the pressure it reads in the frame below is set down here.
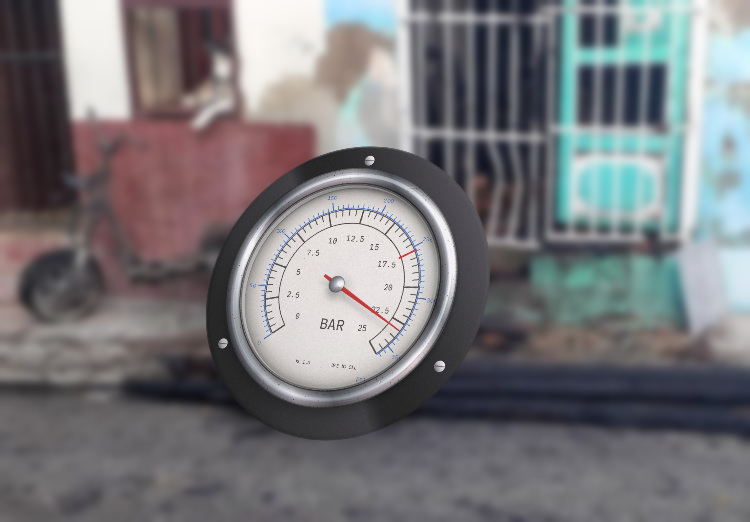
bar 23
